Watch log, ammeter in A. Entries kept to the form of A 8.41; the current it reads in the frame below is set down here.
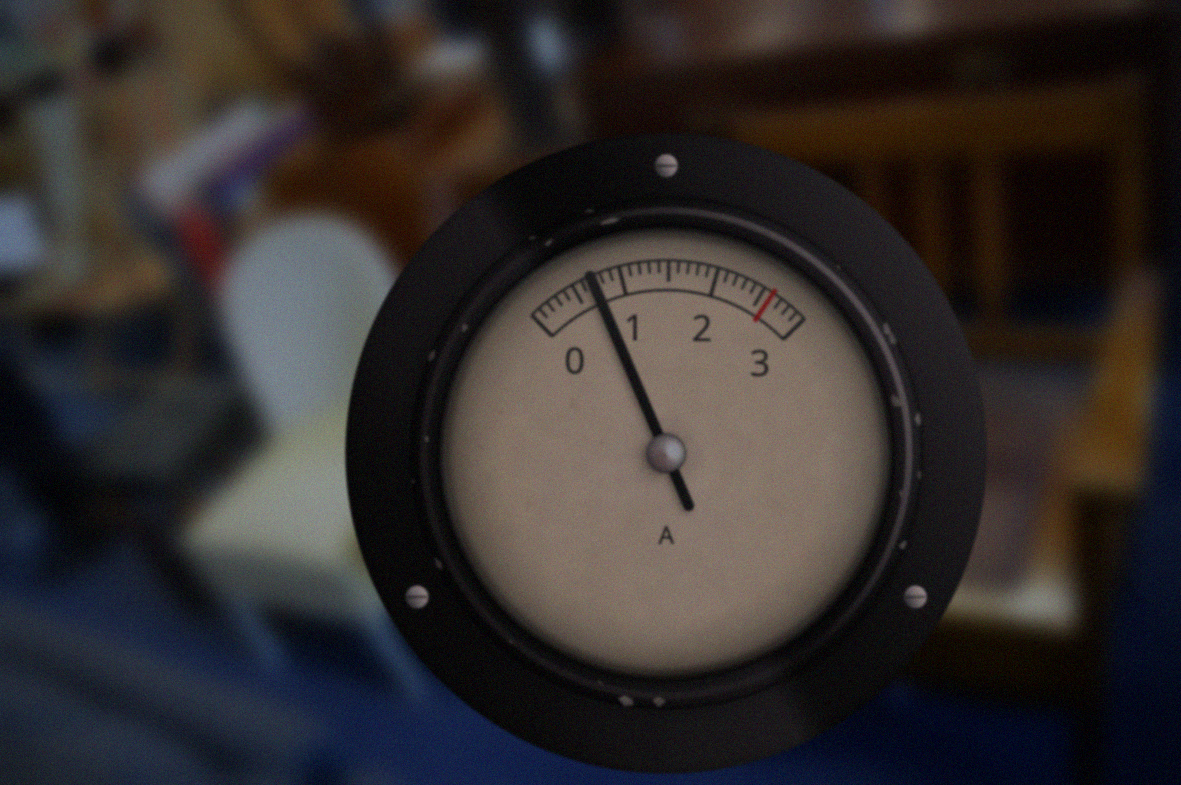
A 0.7
